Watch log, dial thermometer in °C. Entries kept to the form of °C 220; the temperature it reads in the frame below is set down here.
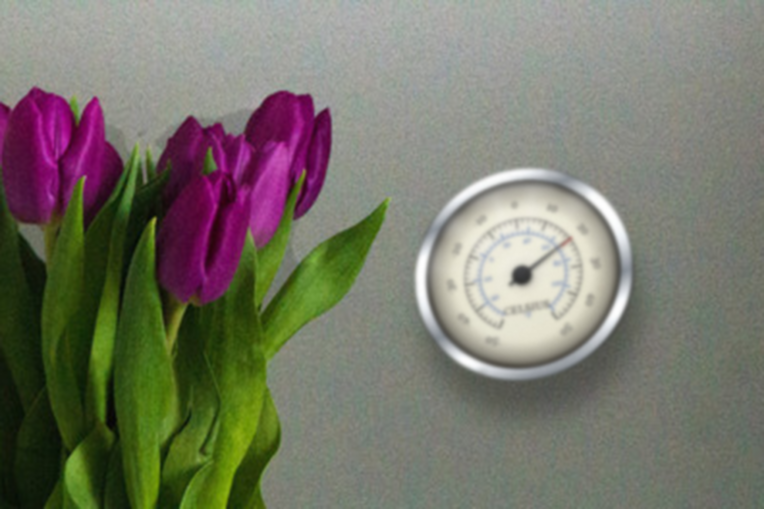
°C 20
